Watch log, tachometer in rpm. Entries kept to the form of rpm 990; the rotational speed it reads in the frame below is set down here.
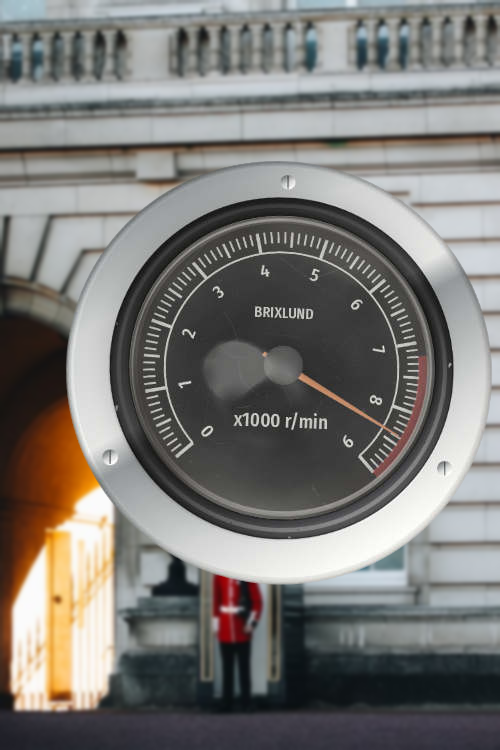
rpm 8400
